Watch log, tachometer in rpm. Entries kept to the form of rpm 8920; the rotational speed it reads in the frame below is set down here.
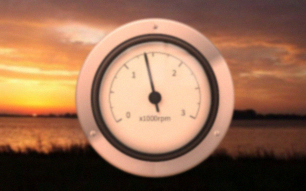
rpm 1375
